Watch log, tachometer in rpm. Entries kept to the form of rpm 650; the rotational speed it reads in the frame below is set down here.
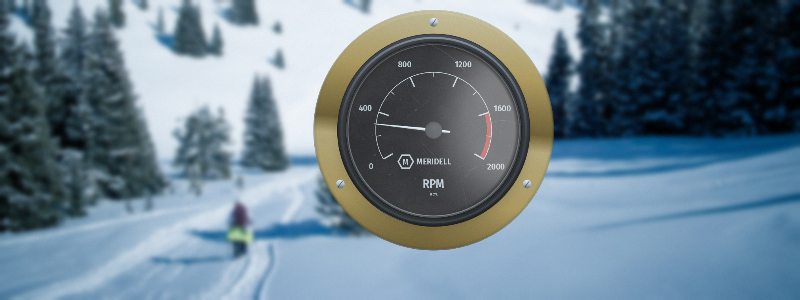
rpm 300
